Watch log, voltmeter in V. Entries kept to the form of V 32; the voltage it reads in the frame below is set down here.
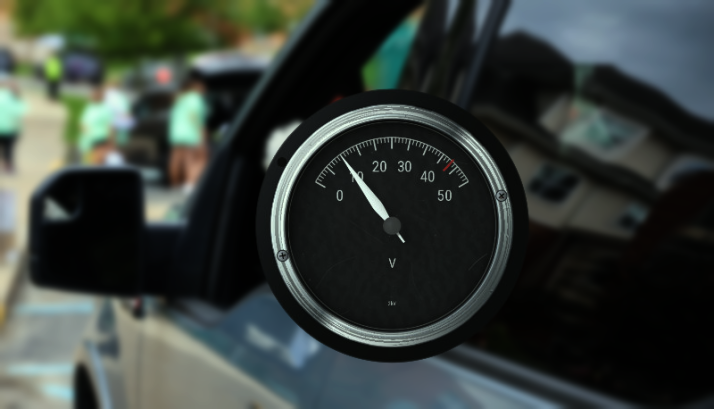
V 10
